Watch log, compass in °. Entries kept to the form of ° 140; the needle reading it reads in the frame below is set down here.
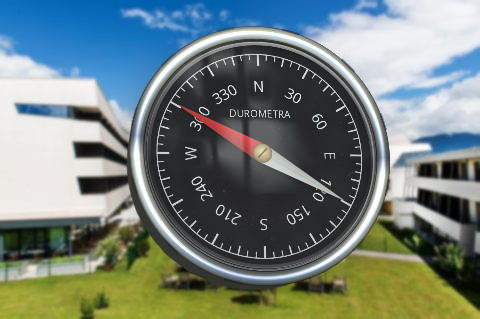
° 300
